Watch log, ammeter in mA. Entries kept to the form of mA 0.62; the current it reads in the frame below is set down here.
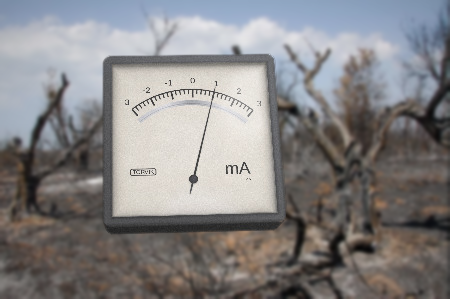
mA 1
